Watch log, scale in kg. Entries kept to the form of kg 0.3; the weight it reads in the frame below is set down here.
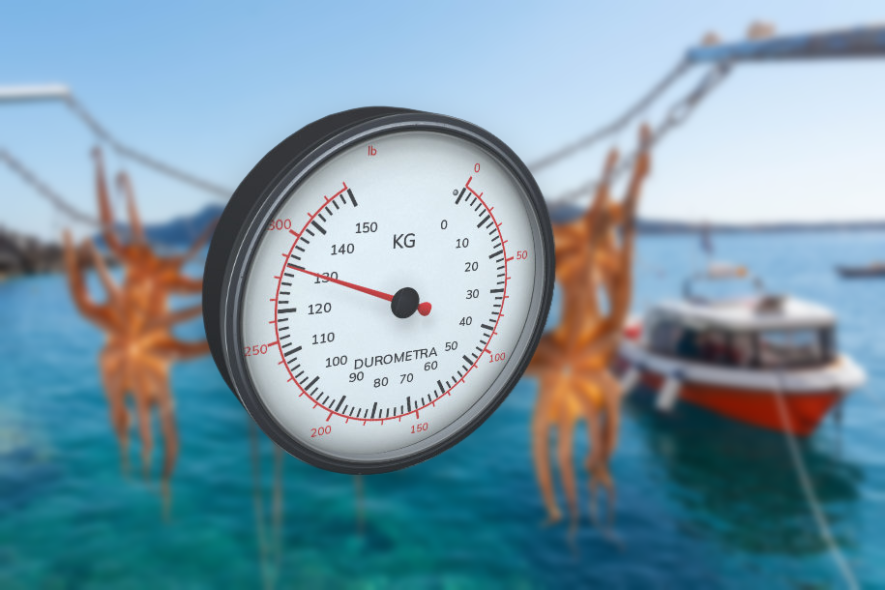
kg 130
